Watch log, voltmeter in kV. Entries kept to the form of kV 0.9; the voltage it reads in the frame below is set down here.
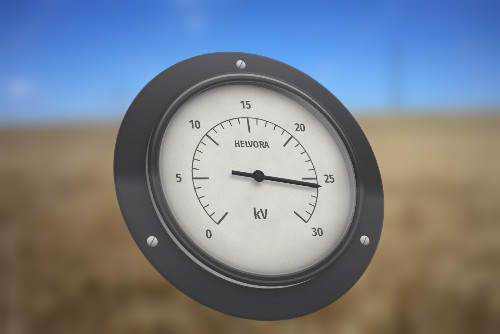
kV 26
